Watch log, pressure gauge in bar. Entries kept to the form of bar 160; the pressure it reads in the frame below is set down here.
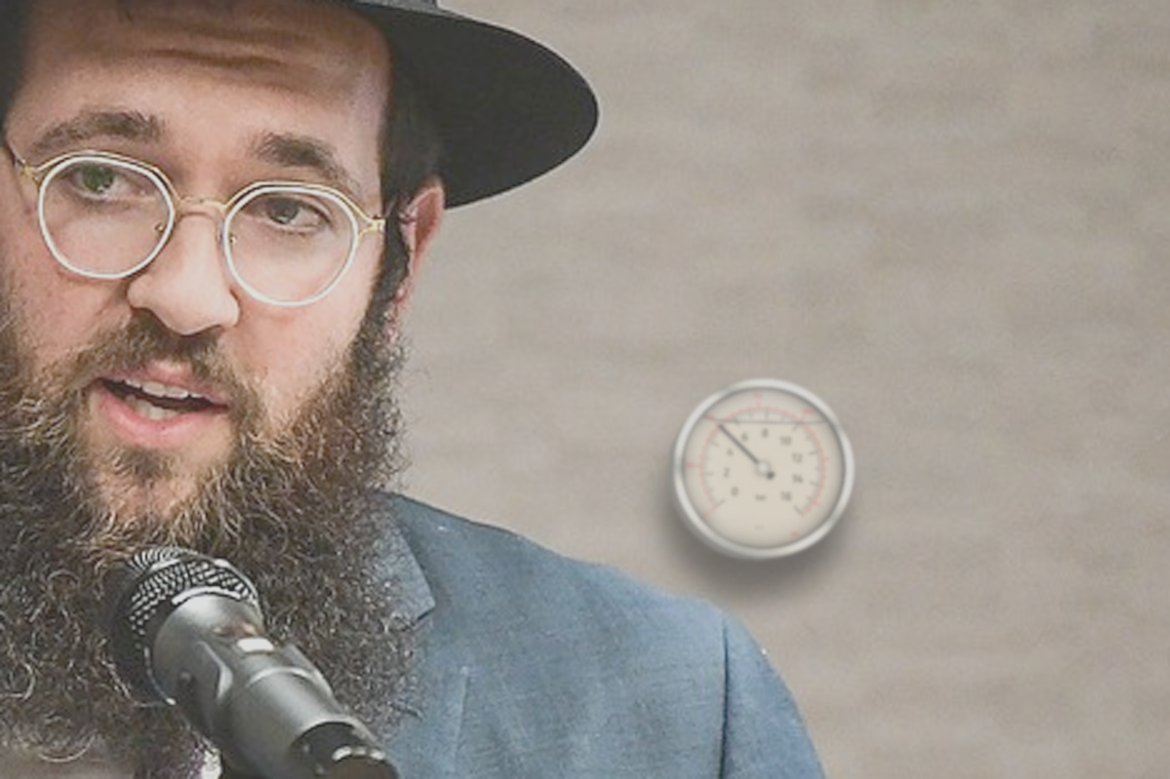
bar 5
